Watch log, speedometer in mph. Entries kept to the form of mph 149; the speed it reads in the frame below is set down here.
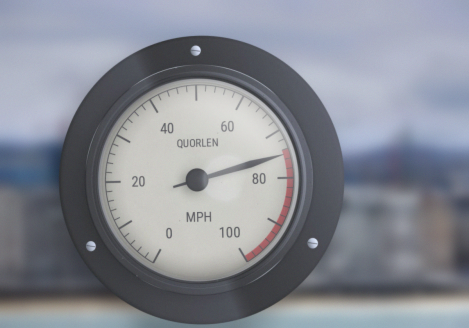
mph 75
